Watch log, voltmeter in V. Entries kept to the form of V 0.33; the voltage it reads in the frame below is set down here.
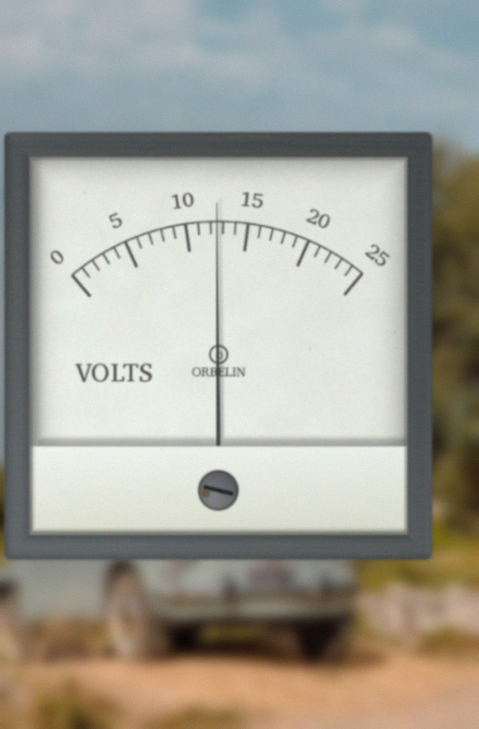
V 12.5
